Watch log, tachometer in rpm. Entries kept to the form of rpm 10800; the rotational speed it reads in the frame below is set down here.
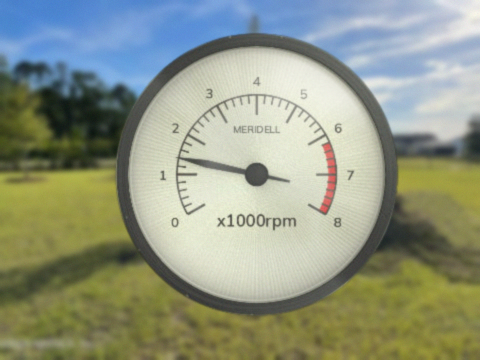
rpm 1400
